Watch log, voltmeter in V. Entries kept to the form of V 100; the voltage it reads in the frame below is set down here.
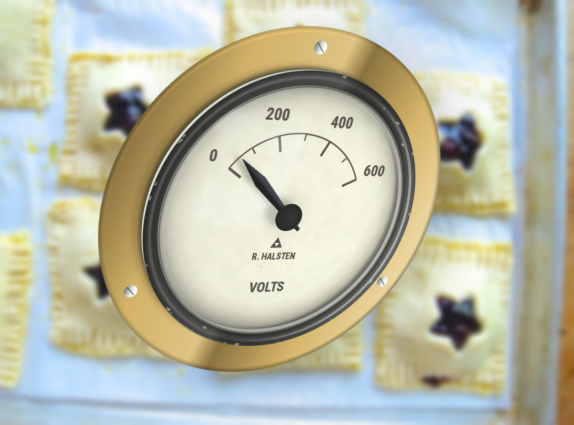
V 50
